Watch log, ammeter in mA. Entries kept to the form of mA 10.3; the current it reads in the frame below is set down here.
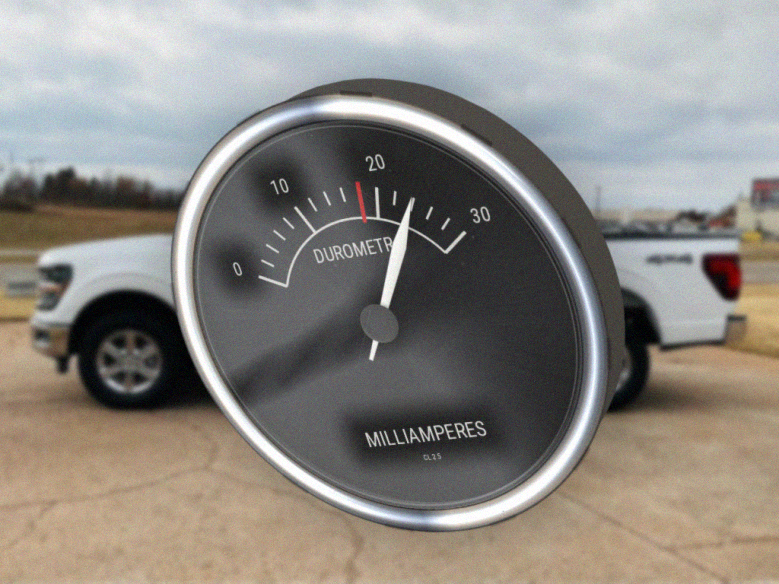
mA 24
